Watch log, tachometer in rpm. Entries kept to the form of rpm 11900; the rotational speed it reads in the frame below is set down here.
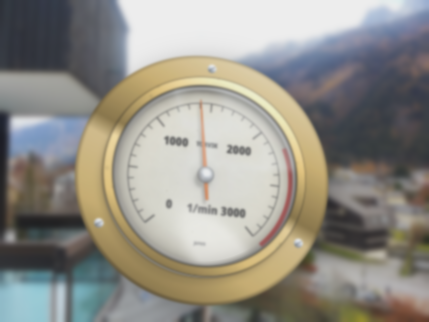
rpm 1400
